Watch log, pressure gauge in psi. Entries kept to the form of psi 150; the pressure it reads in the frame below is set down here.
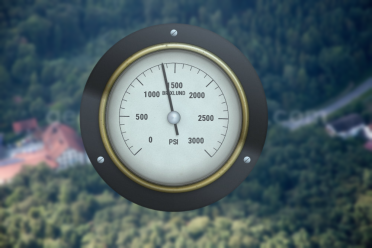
psi 1350
